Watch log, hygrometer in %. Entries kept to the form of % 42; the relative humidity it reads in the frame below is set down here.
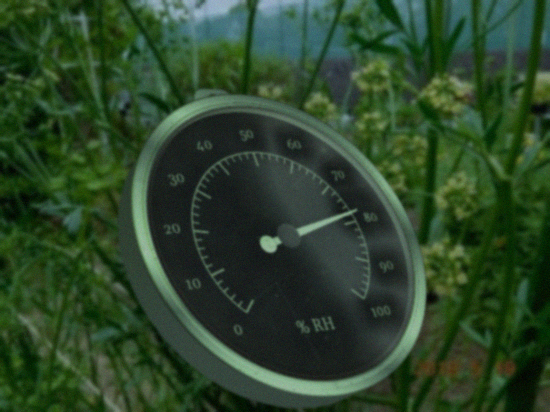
% 78
